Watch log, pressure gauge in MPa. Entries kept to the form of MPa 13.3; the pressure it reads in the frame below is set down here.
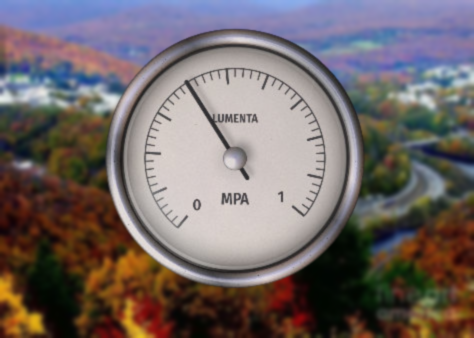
MPa 0.4
